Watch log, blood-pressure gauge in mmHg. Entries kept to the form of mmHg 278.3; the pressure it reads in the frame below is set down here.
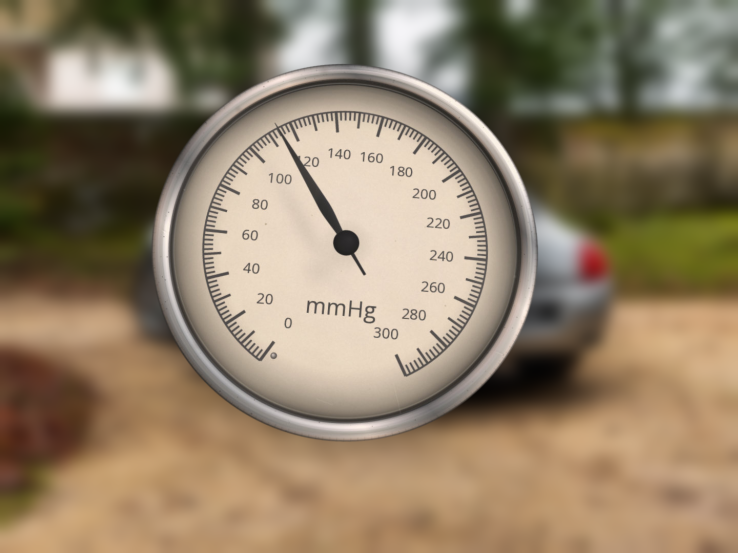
mmHg 114
